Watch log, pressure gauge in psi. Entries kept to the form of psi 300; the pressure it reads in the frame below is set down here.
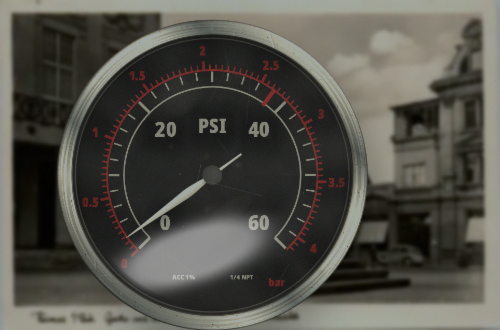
psi 2
